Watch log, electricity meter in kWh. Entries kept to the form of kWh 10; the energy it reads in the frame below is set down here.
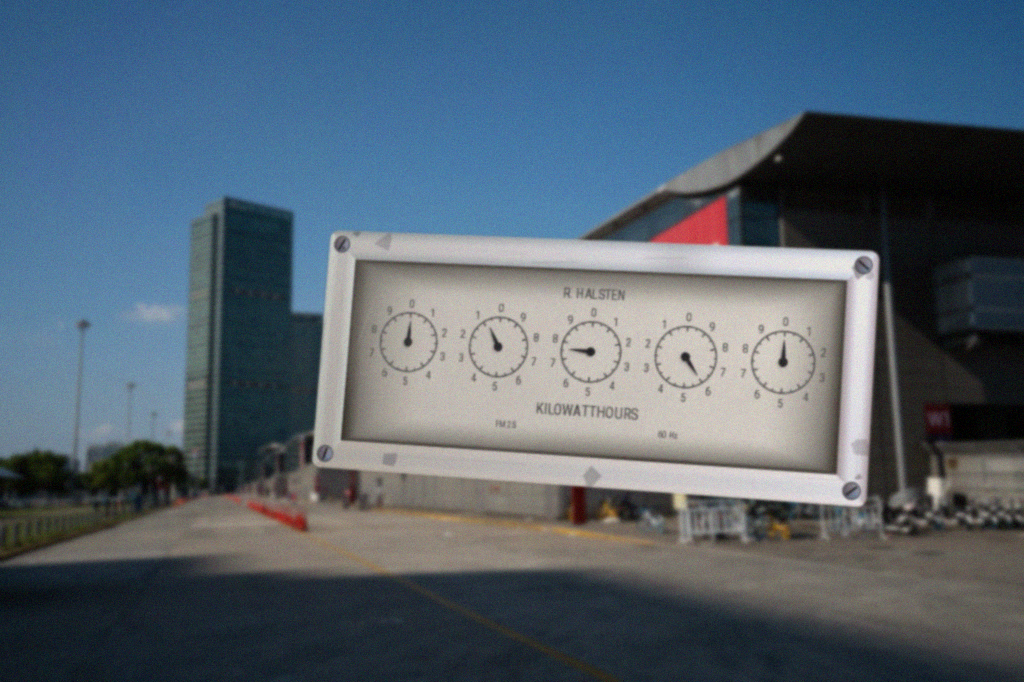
kWh 760
